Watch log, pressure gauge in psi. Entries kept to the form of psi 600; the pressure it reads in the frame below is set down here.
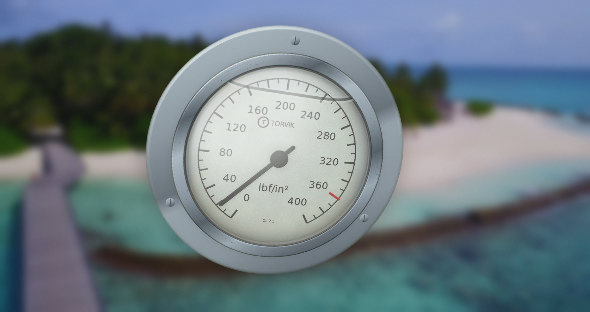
psi 20
